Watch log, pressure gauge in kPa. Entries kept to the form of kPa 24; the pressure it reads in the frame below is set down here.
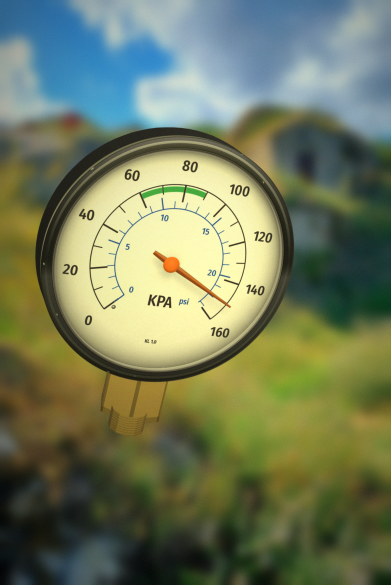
kPa 150
